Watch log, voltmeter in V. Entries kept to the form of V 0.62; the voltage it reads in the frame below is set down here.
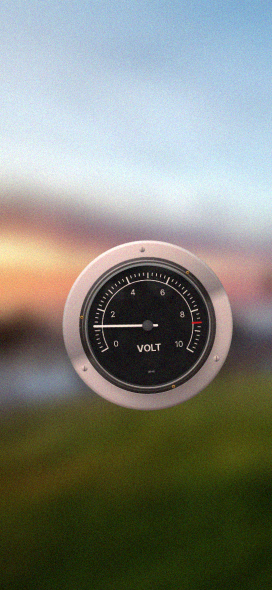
V 1.2
